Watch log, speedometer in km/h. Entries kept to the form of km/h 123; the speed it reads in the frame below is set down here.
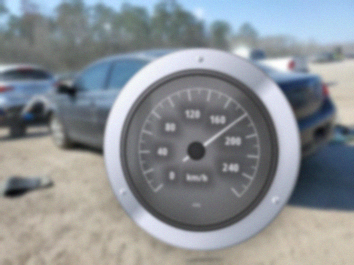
km/h 180
